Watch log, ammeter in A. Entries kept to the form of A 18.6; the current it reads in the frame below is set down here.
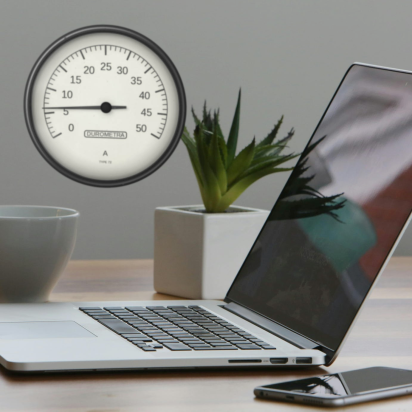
A 6
